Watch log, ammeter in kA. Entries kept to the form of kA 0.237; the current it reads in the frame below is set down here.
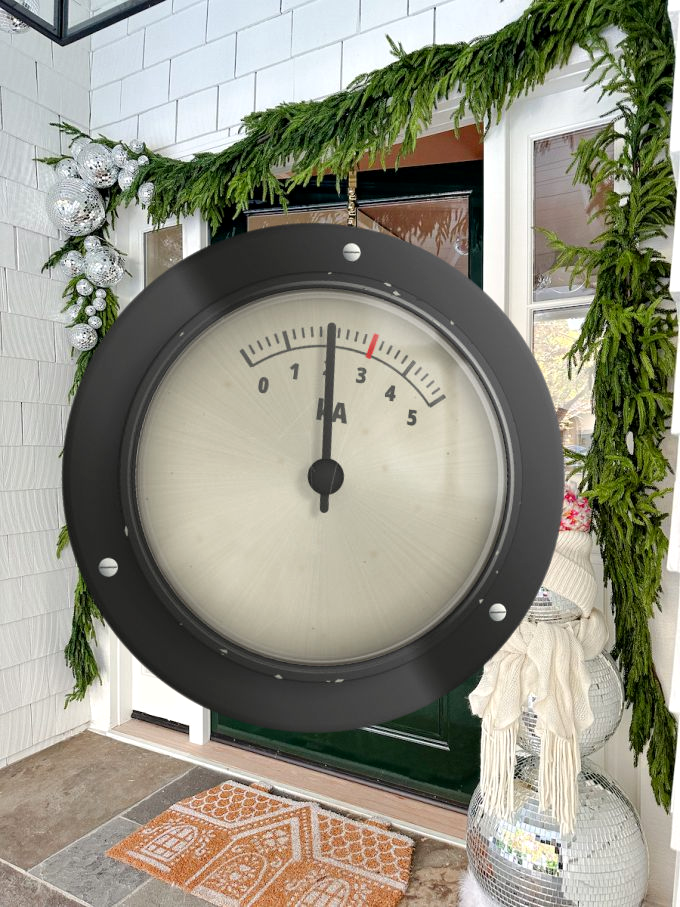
kA 2
